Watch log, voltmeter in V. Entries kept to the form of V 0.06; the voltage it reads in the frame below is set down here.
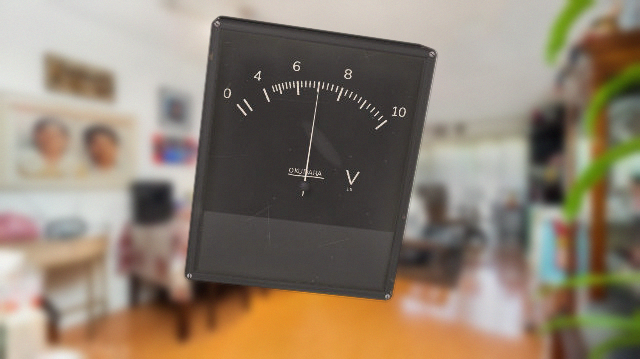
V 7
